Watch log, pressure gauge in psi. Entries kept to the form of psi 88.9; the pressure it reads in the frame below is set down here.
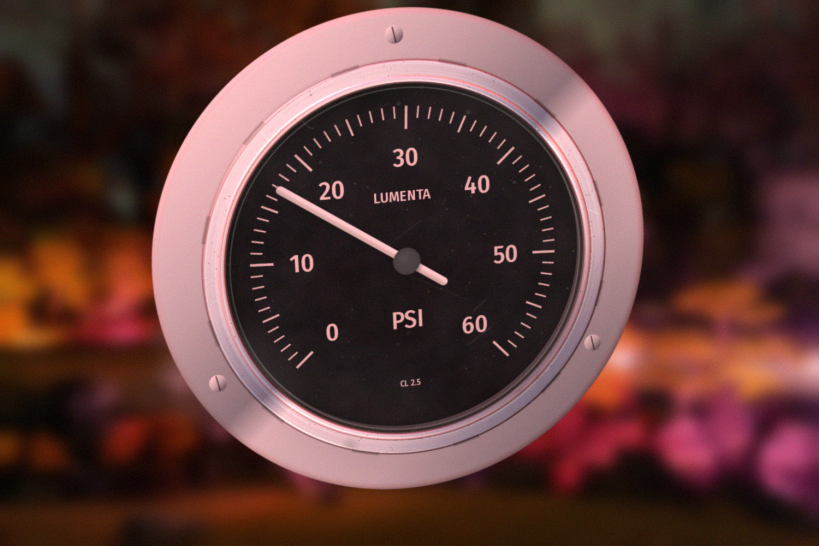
psi 17
